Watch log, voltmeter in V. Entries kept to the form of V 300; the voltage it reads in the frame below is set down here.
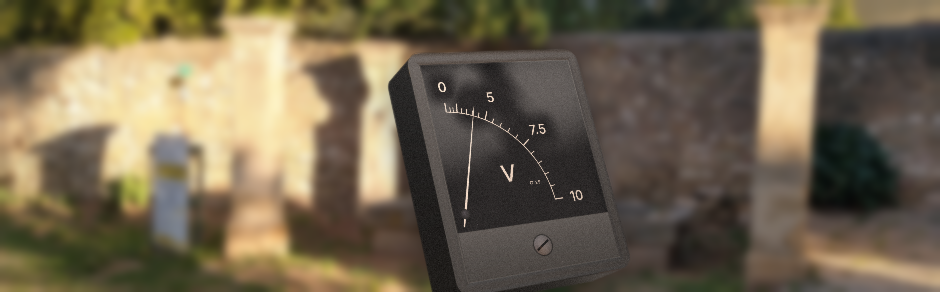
V 4
